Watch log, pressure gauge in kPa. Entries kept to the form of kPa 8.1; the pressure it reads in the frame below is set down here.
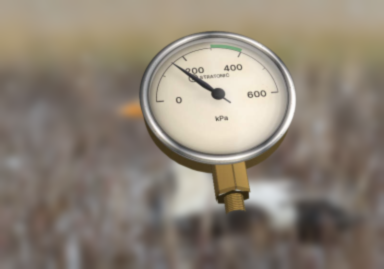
kPa 150
